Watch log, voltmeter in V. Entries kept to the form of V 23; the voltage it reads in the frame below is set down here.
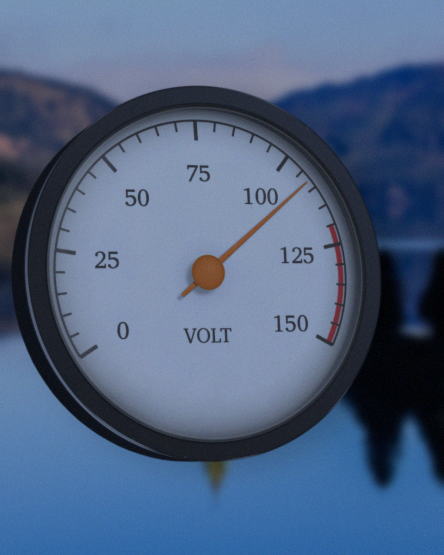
V 107.5
